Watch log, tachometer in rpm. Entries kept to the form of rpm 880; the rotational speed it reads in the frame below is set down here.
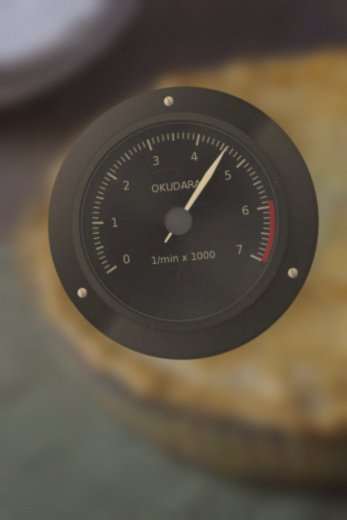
rpm 4600
